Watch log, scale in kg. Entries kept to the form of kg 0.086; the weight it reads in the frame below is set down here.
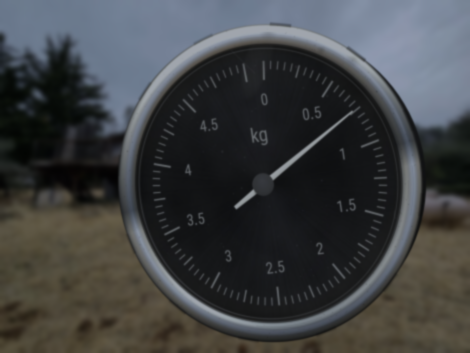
kg 0.75
